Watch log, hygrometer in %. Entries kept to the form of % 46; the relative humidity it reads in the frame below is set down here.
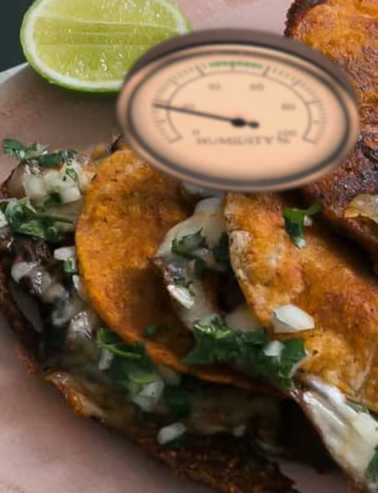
% 20
